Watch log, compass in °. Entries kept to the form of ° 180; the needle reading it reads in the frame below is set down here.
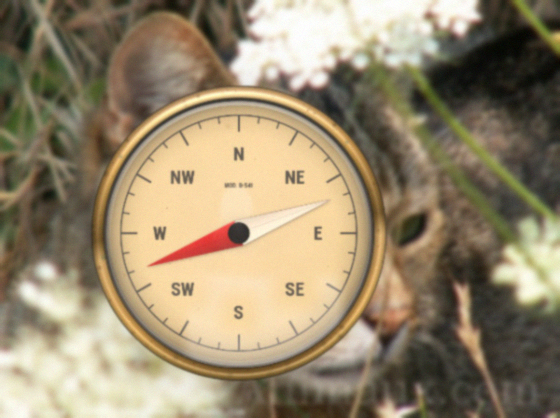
° 250
